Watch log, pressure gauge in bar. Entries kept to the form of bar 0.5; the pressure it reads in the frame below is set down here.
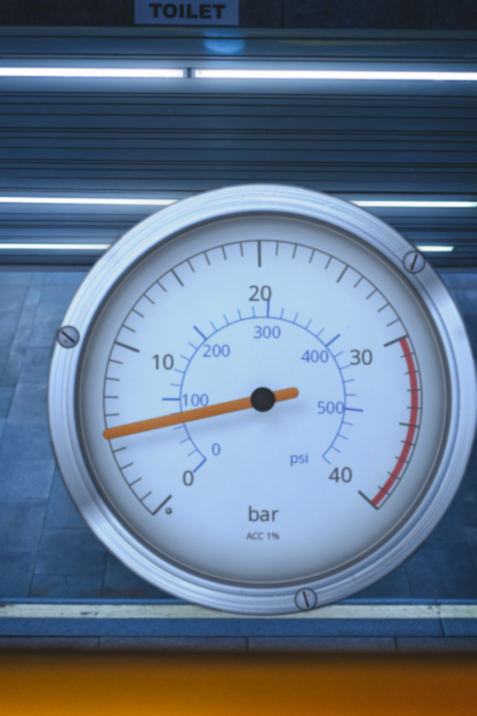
bar 5
